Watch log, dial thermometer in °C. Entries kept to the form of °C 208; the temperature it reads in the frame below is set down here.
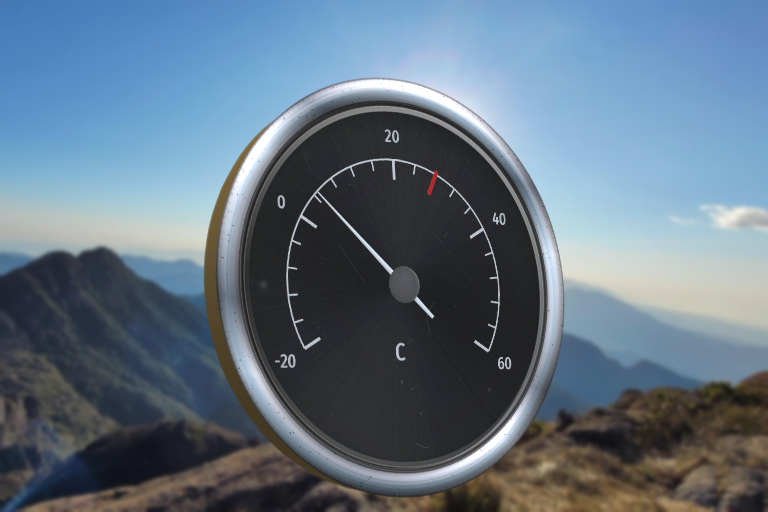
°C 4
